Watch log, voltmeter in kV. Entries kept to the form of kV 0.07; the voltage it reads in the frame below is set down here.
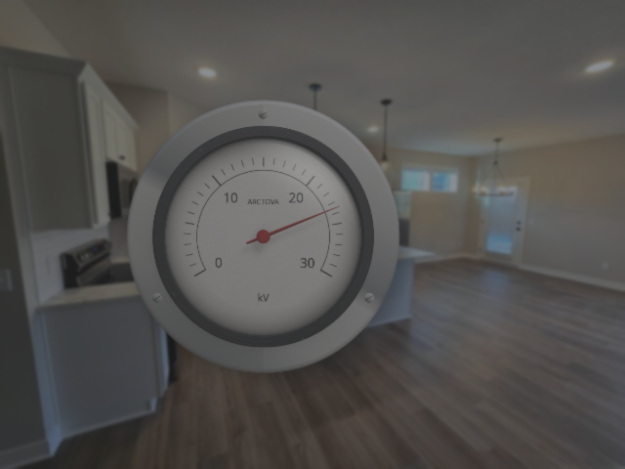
kV 23.5
